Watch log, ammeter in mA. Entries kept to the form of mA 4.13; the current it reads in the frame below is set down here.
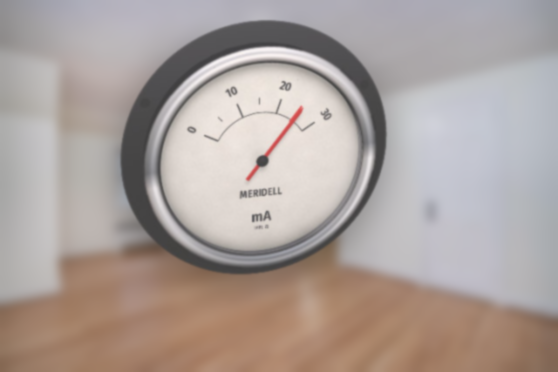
mA 25
